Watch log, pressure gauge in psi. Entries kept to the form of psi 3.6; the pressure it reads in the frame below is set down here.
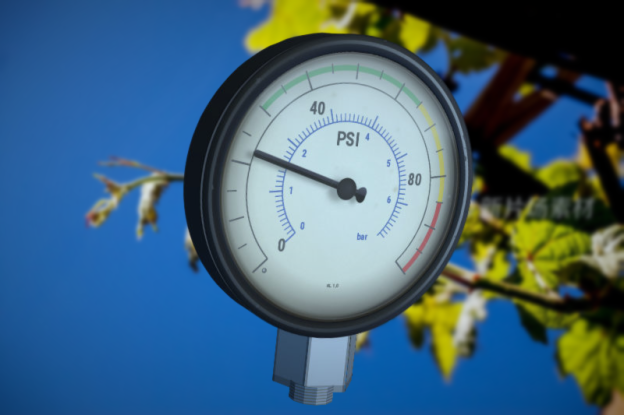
psi 22.5
